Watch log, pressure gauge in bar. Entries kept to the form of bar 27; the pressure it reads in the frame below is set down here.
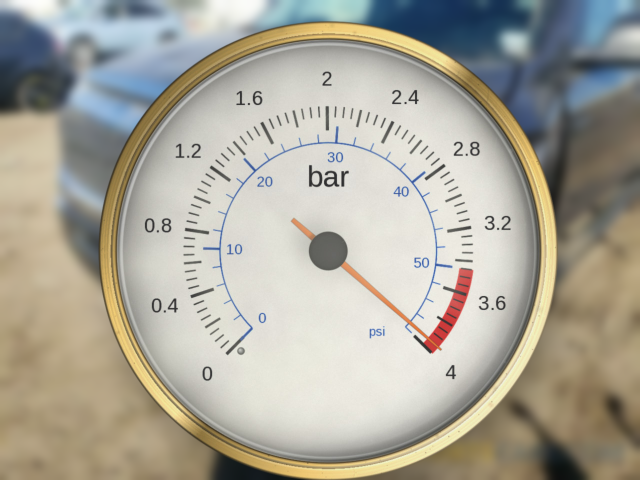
bar 3.95
